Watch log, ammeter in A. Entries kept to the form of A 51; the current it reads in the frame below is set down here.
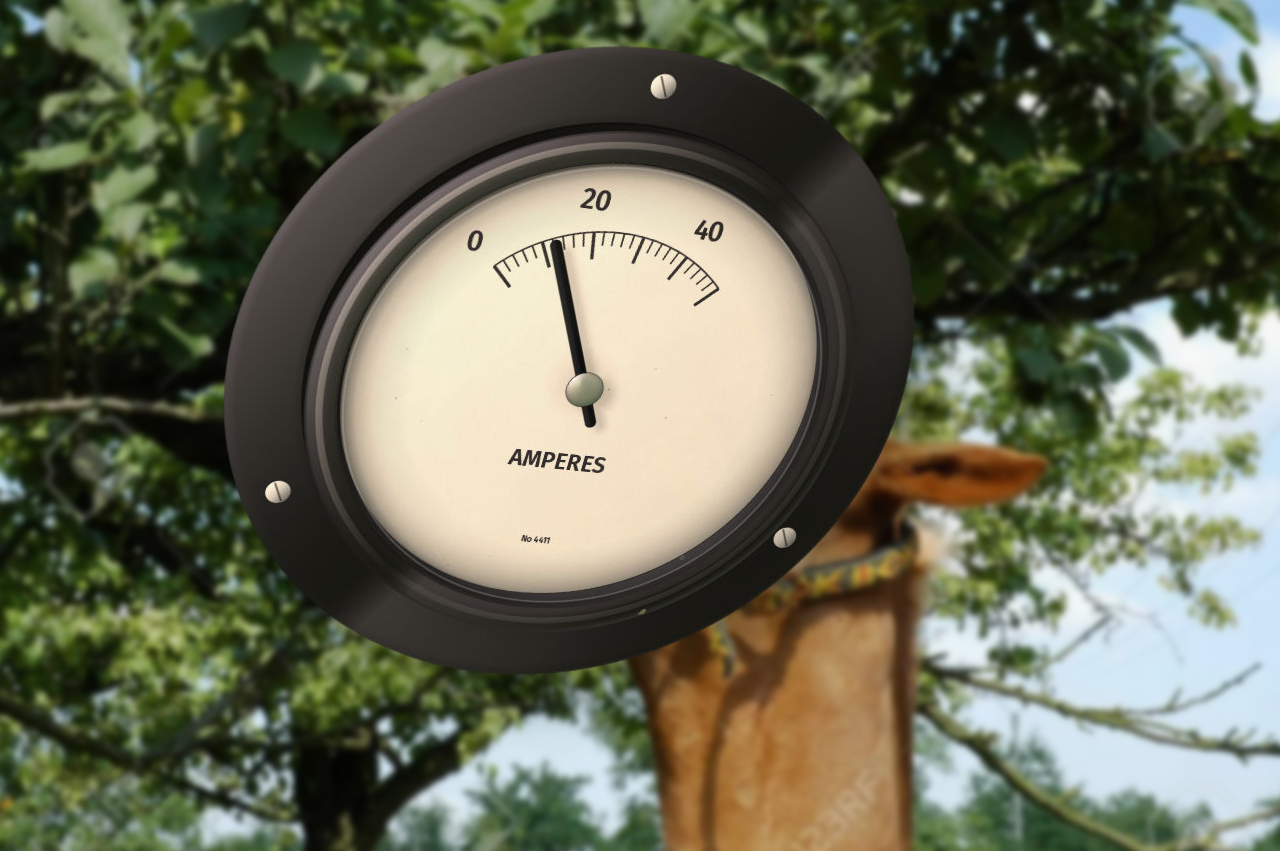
A 12
